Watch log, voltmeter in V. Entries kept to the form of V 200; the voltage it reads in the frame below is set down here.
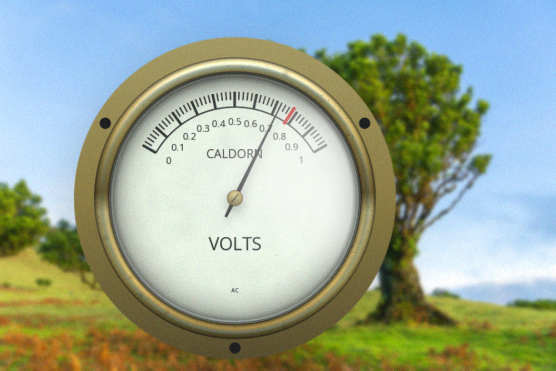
V 0.72
